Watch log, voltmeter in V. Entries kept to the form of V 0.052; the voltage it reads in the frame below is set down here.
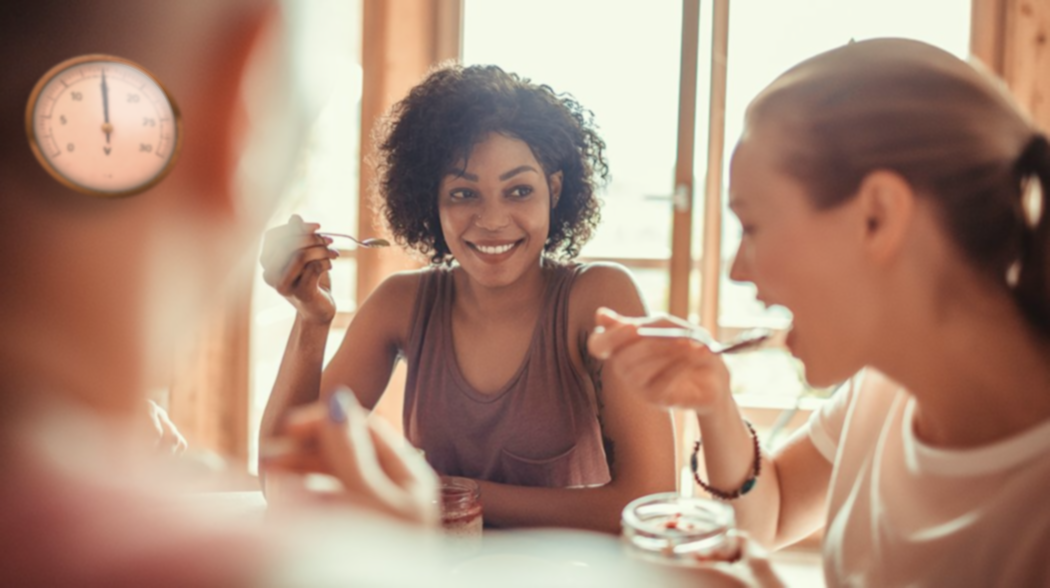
V 15
